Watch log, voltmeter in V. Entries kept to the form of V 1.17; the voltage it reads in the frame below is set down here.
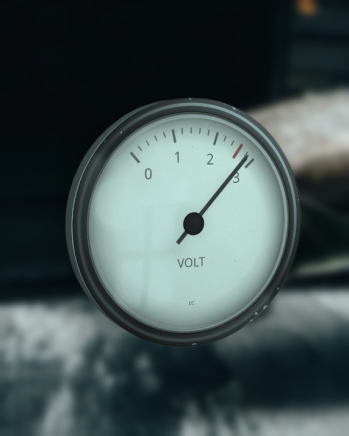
V 2.8
